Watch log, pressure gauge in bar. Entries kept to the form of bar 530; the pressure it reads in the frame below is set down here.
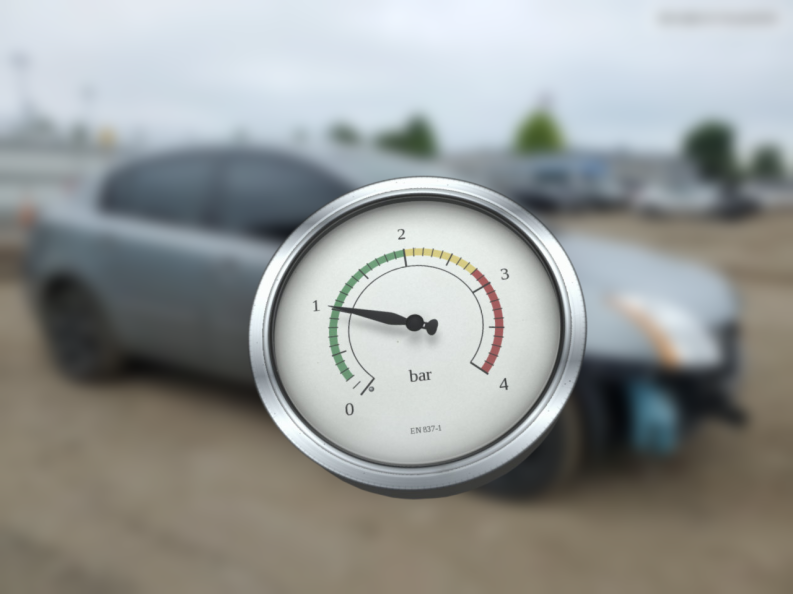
bar 1
